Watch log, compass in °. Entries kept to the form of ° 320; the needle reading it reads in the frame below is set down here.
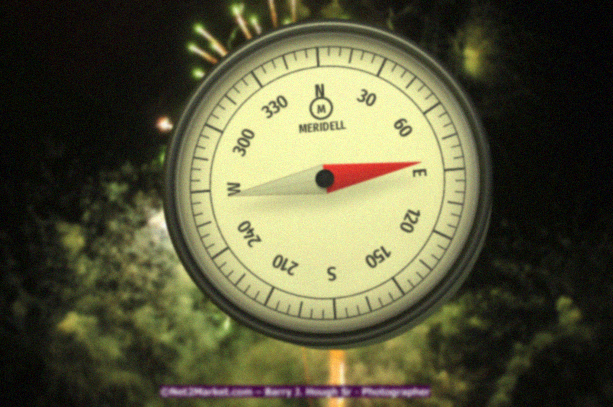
° 85
